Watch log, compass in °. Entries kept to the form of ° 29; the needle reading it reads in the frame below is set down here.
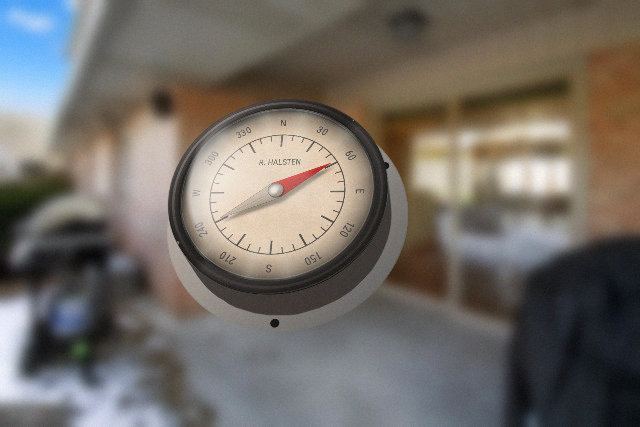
° 60
